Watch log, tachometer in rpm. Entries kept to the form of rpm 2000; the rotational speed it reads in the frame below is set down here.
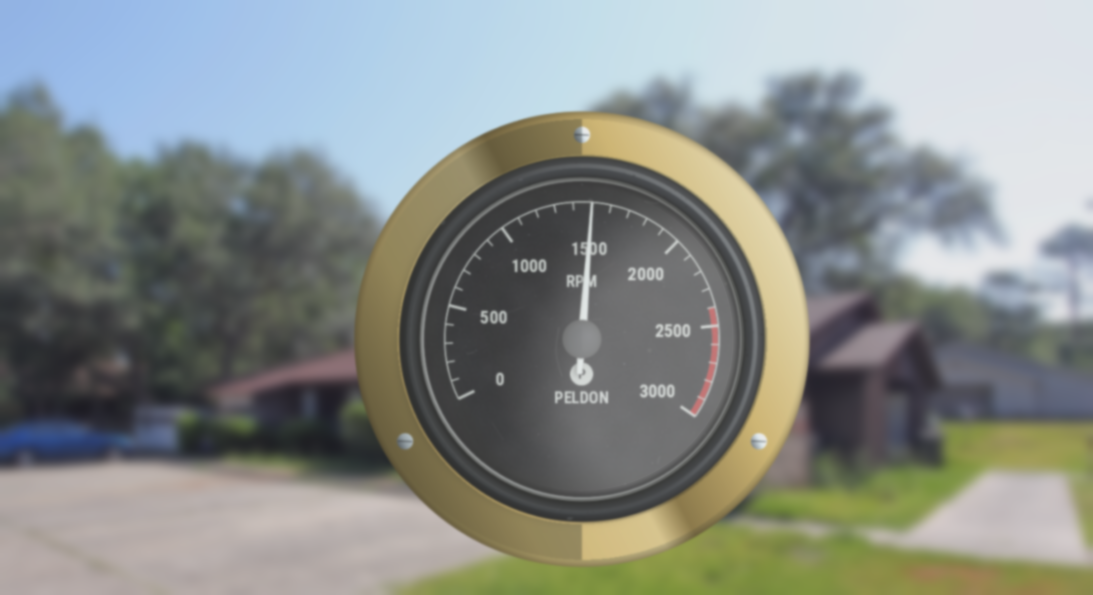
rpm 1500
